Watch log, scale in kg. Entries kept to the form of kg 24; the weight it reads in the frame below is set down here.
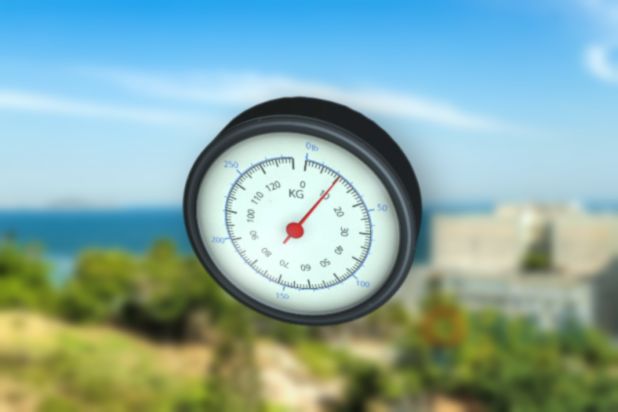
kg 10
